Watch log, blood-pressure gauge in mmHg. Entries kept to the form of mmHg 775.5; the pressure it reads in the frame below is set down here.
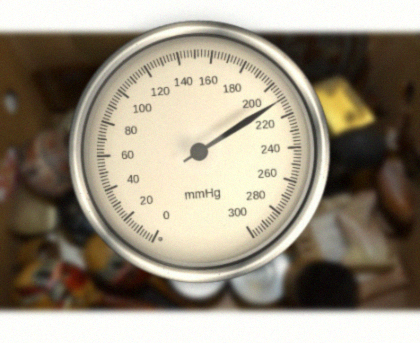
mmHg 210
